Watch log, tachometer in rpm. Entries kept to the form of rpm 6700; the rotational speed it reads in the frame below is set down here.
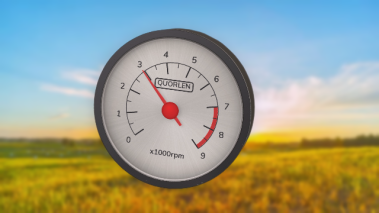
rpm 3000
